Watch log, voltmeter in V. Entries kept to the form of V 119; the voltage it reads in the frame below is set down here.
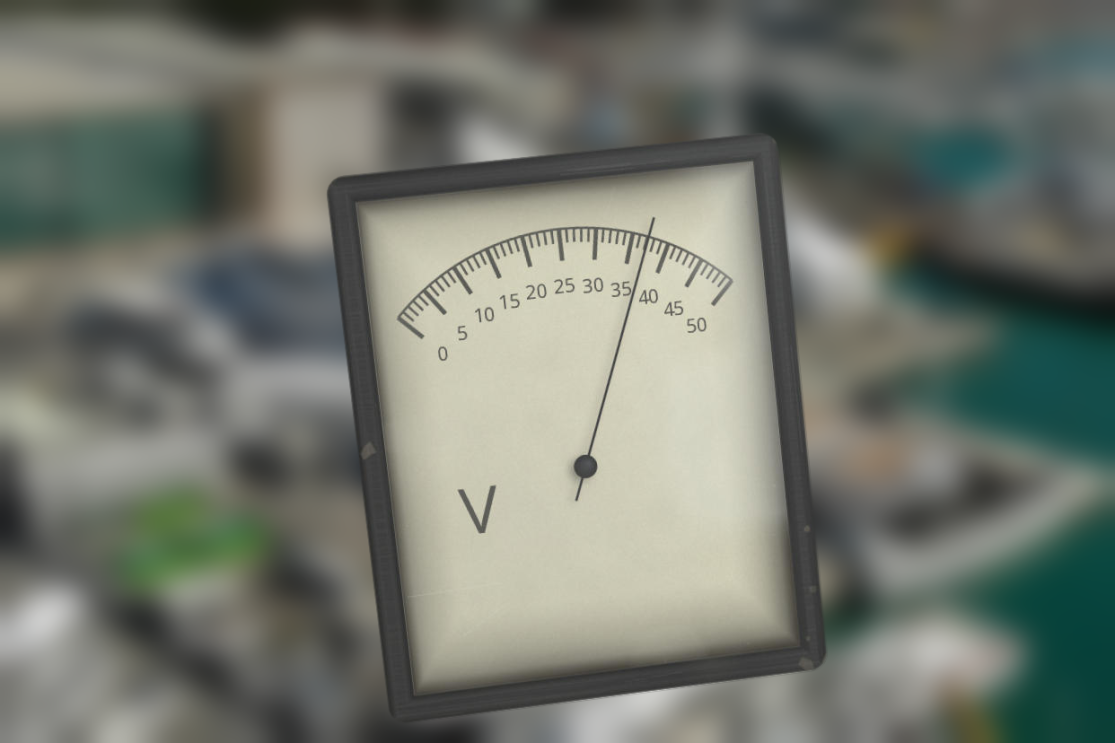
V 37
